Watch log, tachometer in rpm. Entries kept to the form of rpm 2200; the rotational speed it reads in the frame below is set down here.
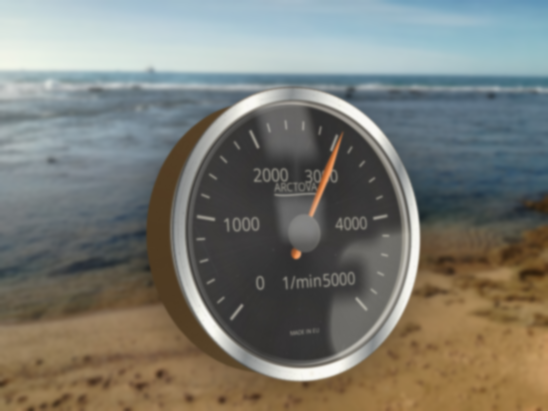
rpm 3000
